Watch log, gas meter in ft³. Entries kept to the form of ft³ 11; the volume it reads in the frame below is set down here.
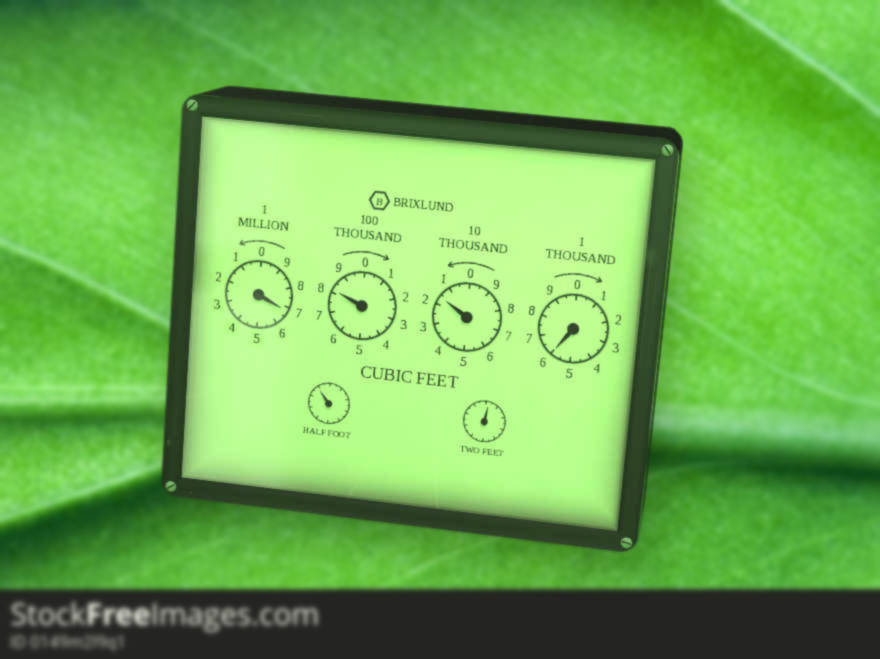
ft³ 681600
